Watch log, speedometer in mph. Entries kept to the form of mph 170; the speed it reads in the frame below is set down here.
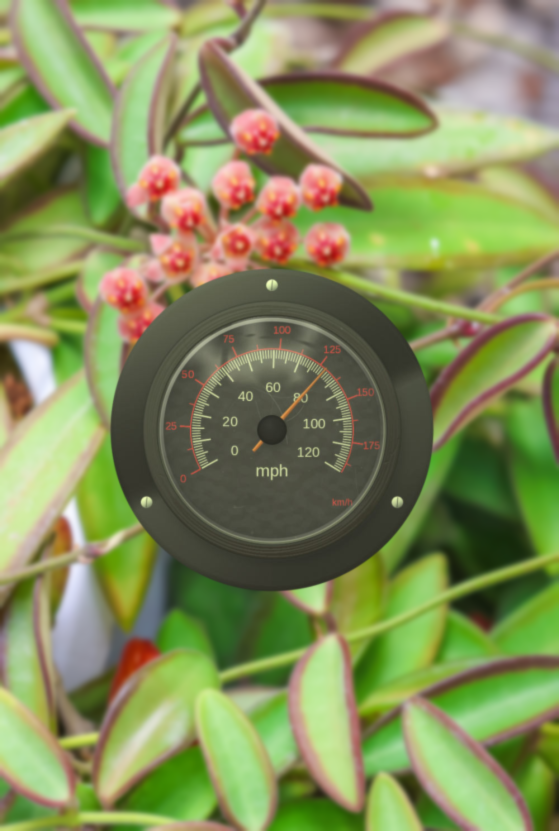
mph 80
